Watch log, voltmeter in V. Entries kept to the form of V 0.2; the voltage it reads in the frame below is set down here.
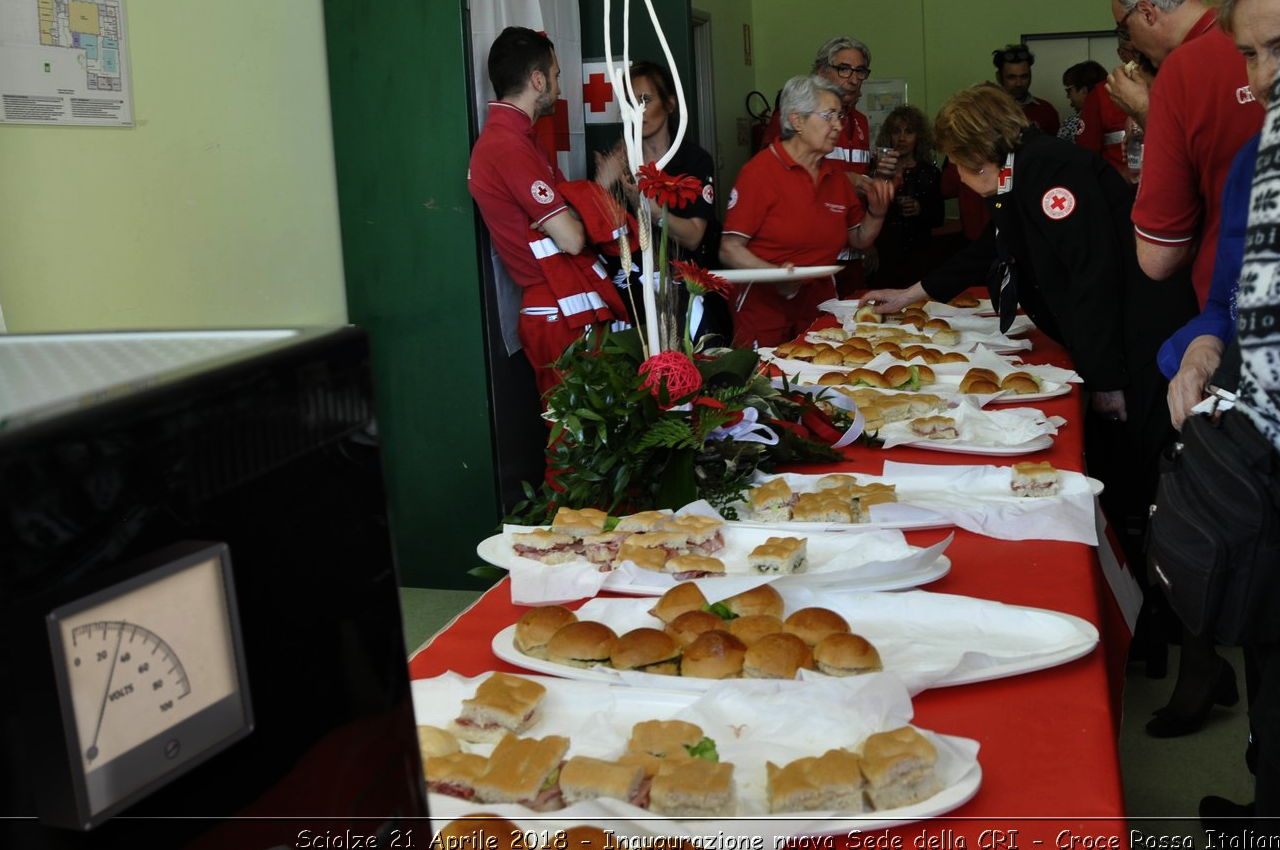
V 30
